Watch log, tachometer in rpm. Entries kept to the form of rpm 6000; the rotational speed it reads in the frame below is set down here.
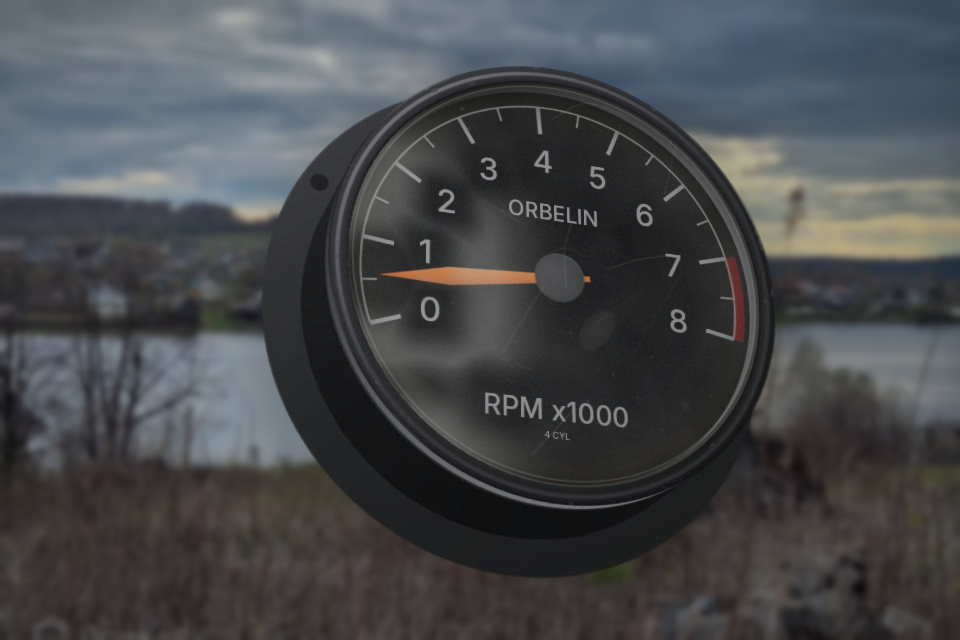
rpm 500
